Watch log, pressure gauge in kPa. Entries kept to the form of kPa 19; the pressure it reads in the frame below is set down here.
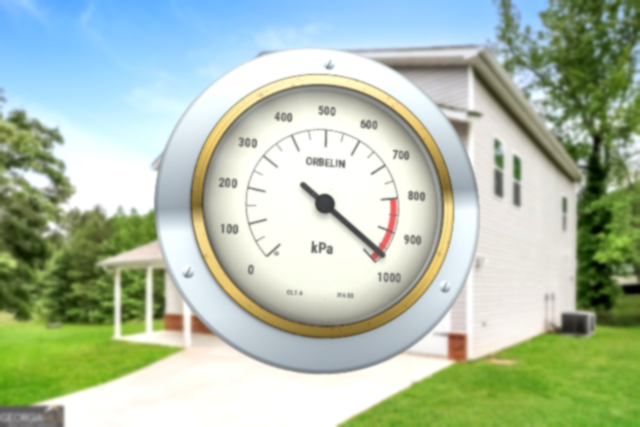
kPa 975
